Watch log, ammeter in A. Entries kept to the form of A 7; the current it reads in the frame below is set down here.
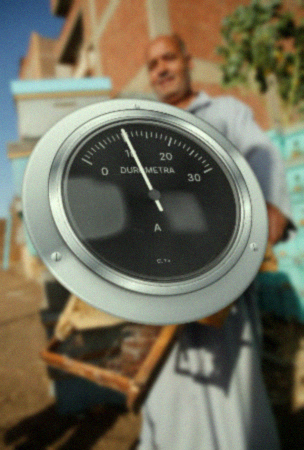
A 10
